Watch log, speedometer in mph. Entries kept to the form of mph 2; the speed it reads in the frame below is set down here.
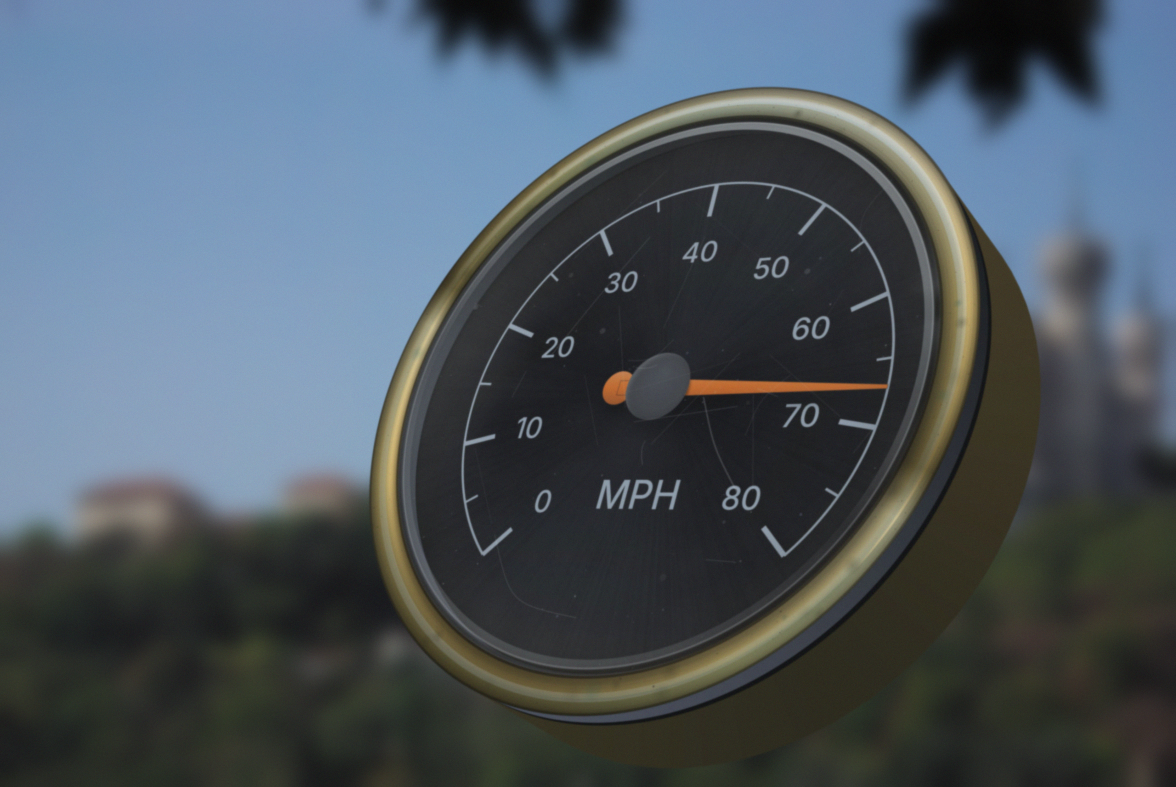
mph 67.5
